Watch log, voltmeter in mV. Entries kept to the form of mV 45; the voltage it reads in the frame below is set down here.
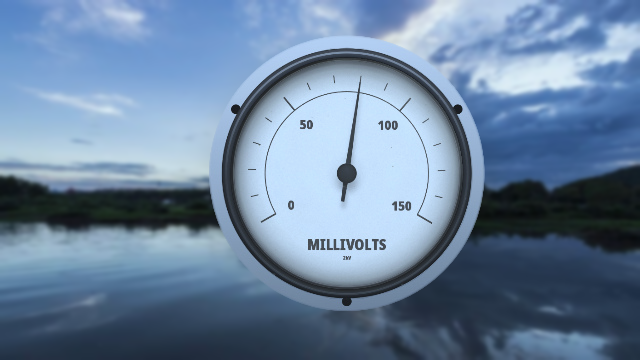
mV 80
